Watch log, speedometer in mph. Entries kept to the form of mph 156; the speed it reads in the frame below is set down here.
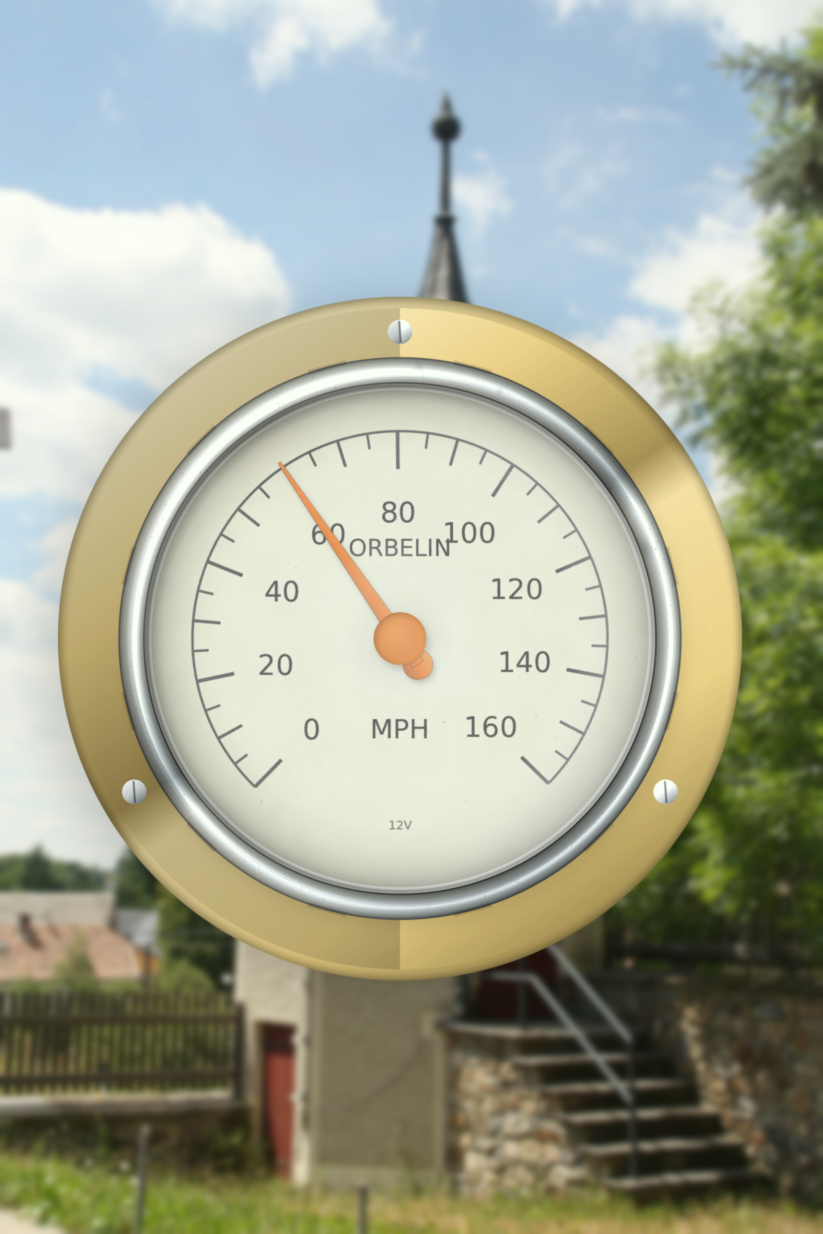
mph 60
